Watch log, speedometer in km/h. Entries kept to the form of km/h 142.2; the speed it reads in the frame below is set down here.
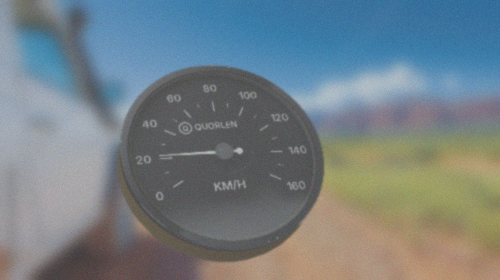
km/h 20
